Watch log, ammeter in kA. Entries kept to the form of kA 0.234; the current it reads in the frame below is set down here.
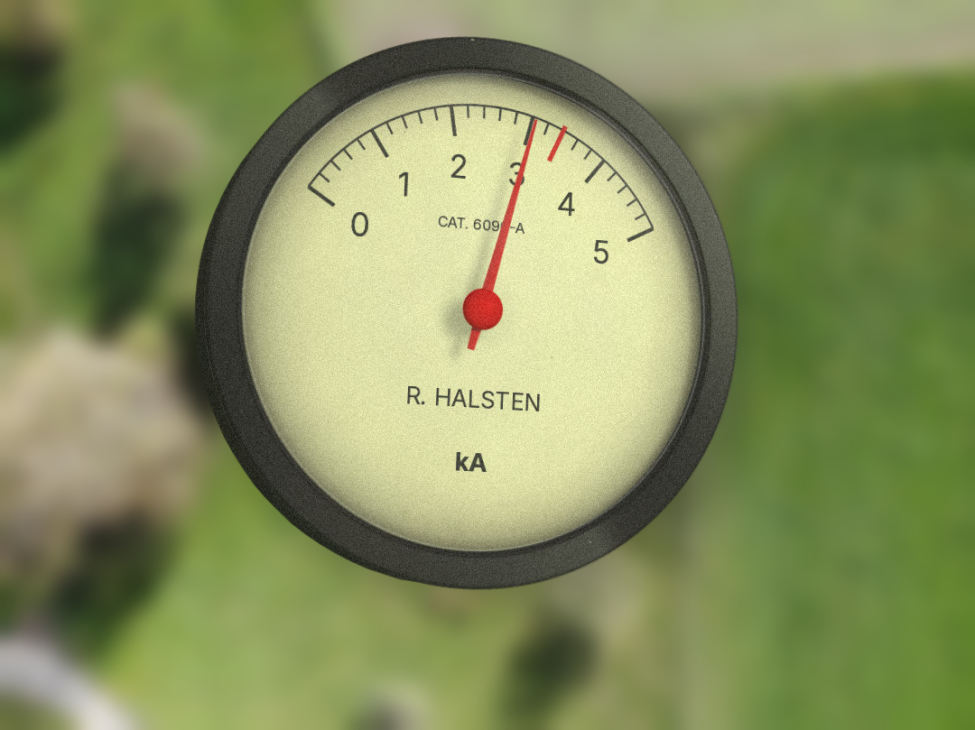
kA 3
